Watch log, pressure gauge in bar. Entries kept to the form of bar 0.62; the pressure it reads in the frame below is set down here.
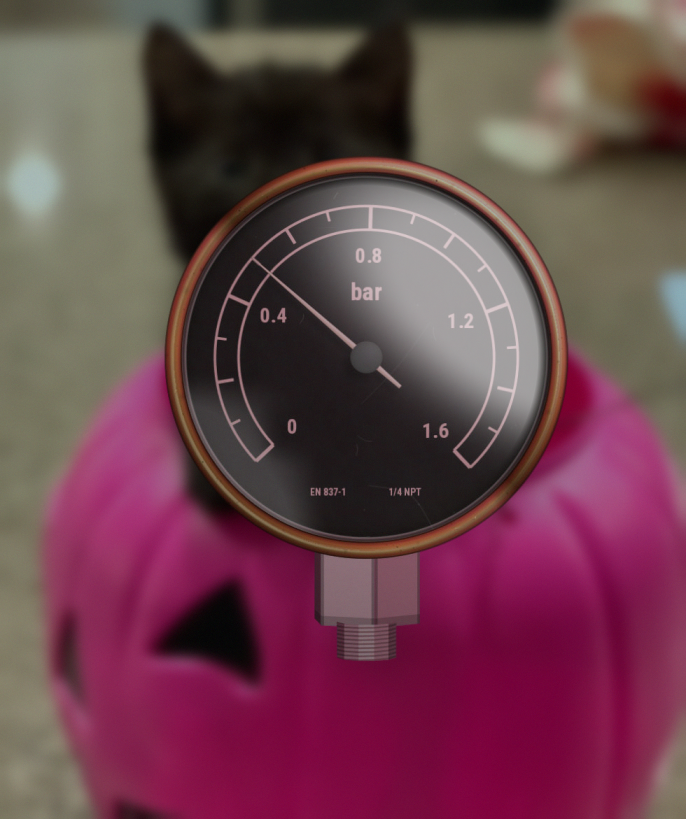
bar 0.5
